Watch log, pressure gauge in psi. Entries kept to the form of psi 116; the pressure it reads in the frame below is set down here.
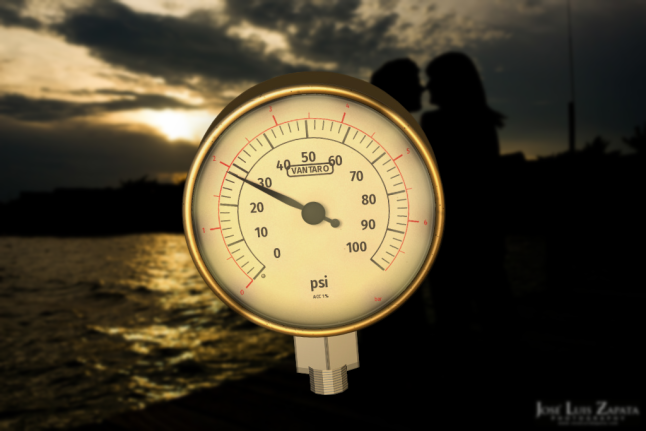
psi 28
